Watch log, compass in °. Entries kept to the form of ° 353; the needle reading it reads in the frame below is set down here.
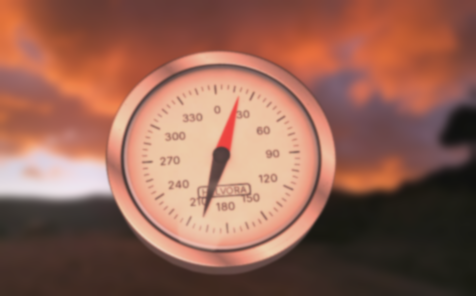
° 20
